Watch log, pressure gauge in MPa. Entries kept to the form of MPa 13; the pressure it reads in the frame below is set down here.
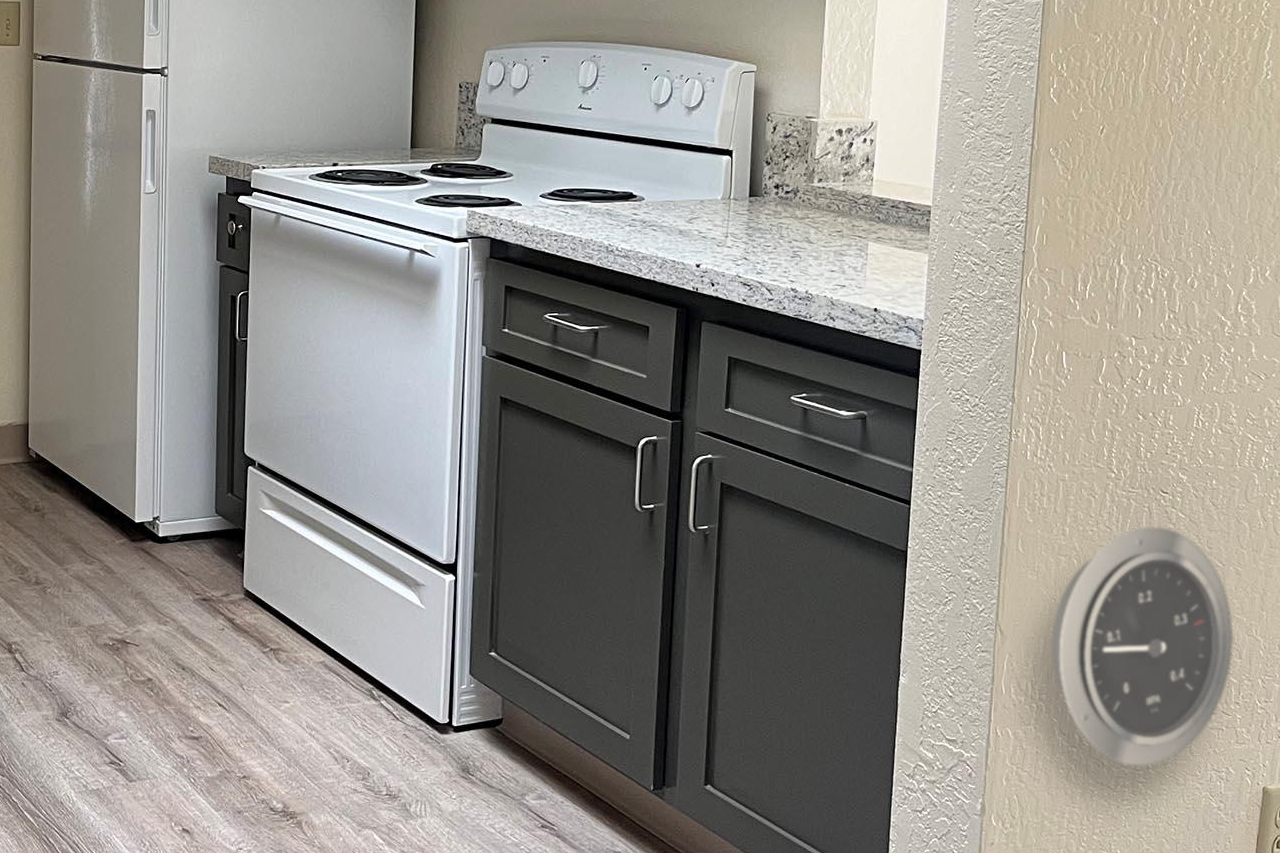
MPa 0.08
